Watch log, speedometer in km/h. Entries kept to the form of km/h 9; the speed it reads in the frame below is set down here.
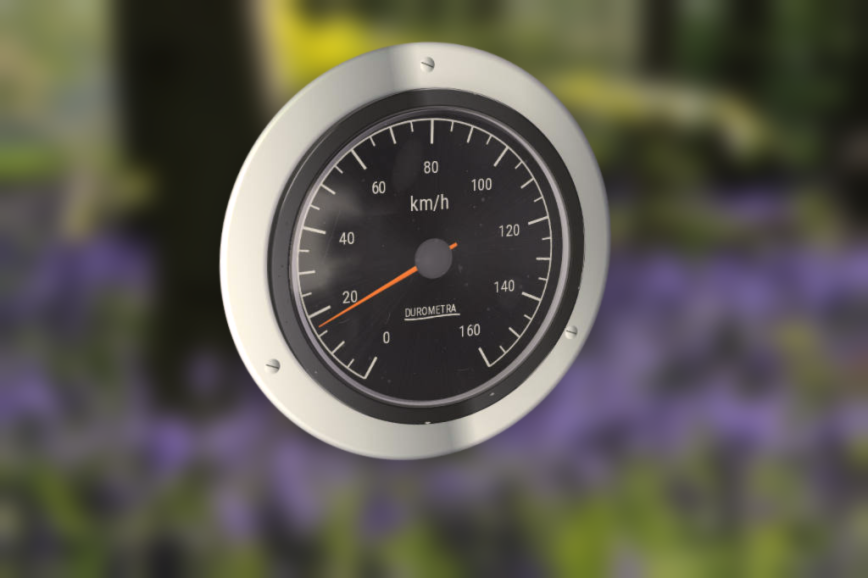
km/h 17.5
